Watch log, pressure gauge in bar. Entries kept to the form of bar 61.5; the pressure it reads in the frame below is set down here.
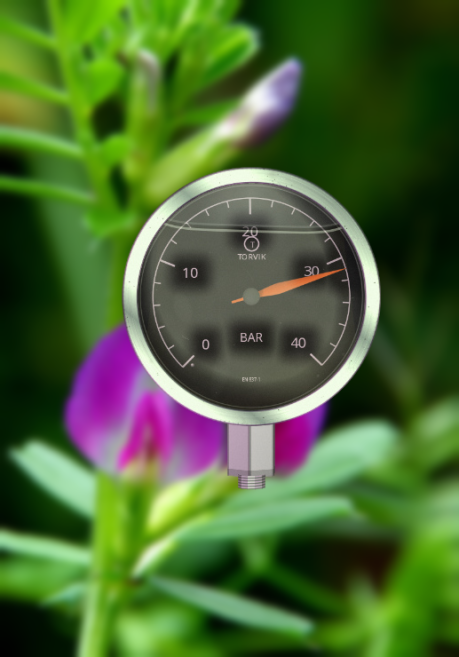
bar 31
